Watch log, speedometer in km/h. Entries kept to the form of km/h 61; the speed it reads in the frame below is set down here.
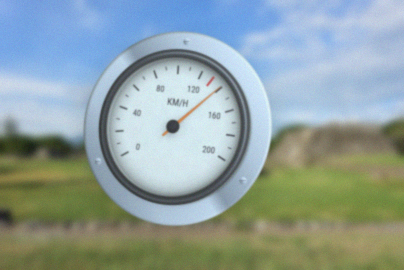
km/h 140
